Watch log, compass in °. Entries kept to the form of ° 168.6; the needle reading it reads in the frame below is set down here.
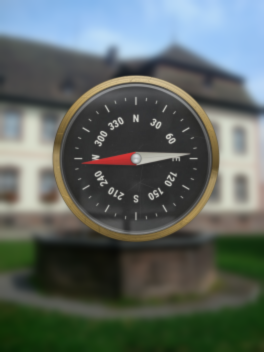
° 265
